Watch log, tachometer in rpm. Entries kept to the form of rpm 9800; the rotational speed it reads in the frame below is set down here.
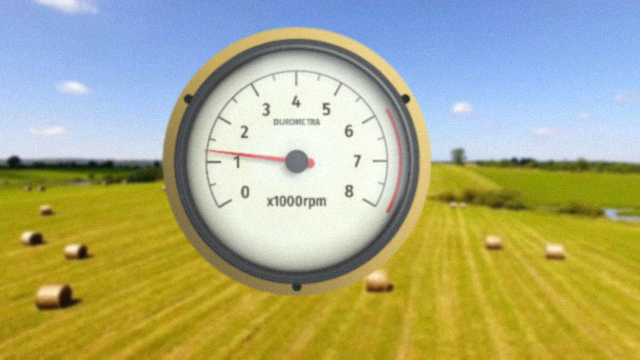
rpm 1250
